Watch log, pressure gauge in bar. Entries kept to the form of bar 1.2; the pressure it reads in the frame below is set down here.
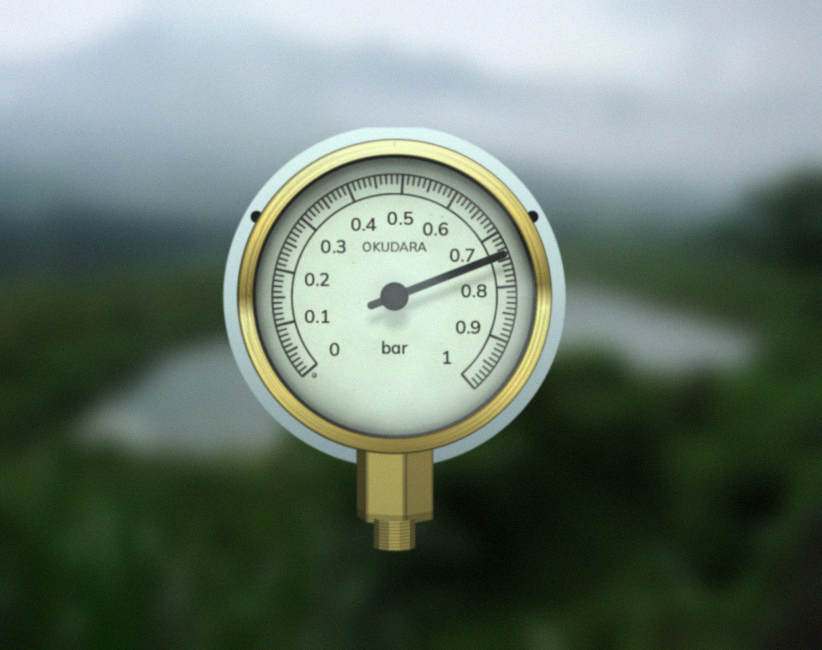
bar 0.74
